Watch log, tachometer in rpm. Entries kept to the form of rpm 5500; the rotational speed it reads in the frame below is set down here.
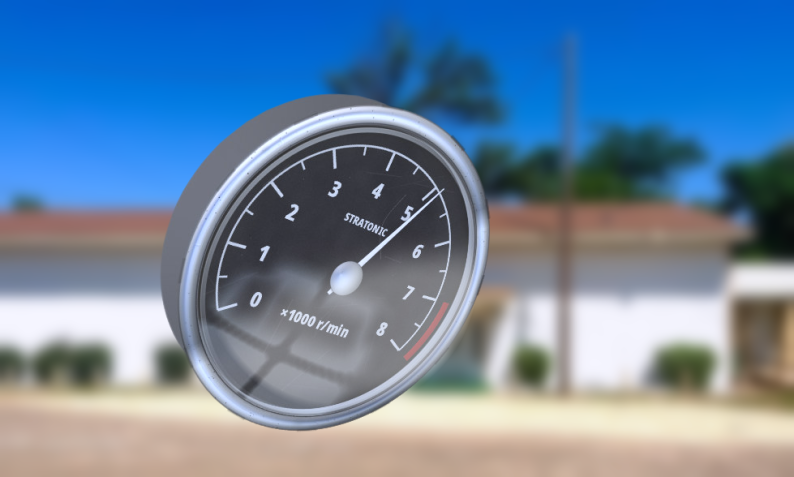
rpm 5000
